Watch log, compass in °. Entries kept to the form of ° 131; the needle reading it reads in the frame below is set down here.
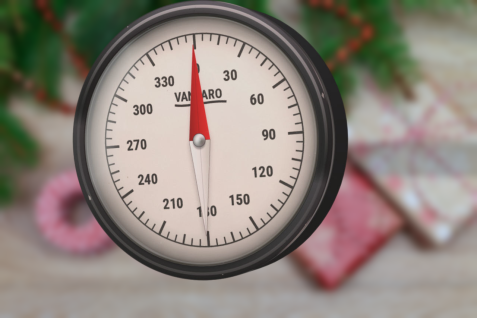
° 0
